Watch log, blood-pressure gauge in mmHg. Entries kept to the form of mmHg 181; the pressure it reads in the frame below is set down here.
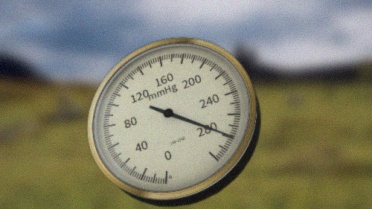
mmHg 280
